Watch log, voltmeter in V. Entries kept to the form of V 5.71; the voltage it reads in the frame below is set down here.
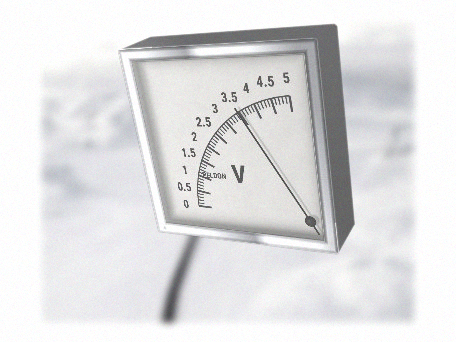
V 3.5
